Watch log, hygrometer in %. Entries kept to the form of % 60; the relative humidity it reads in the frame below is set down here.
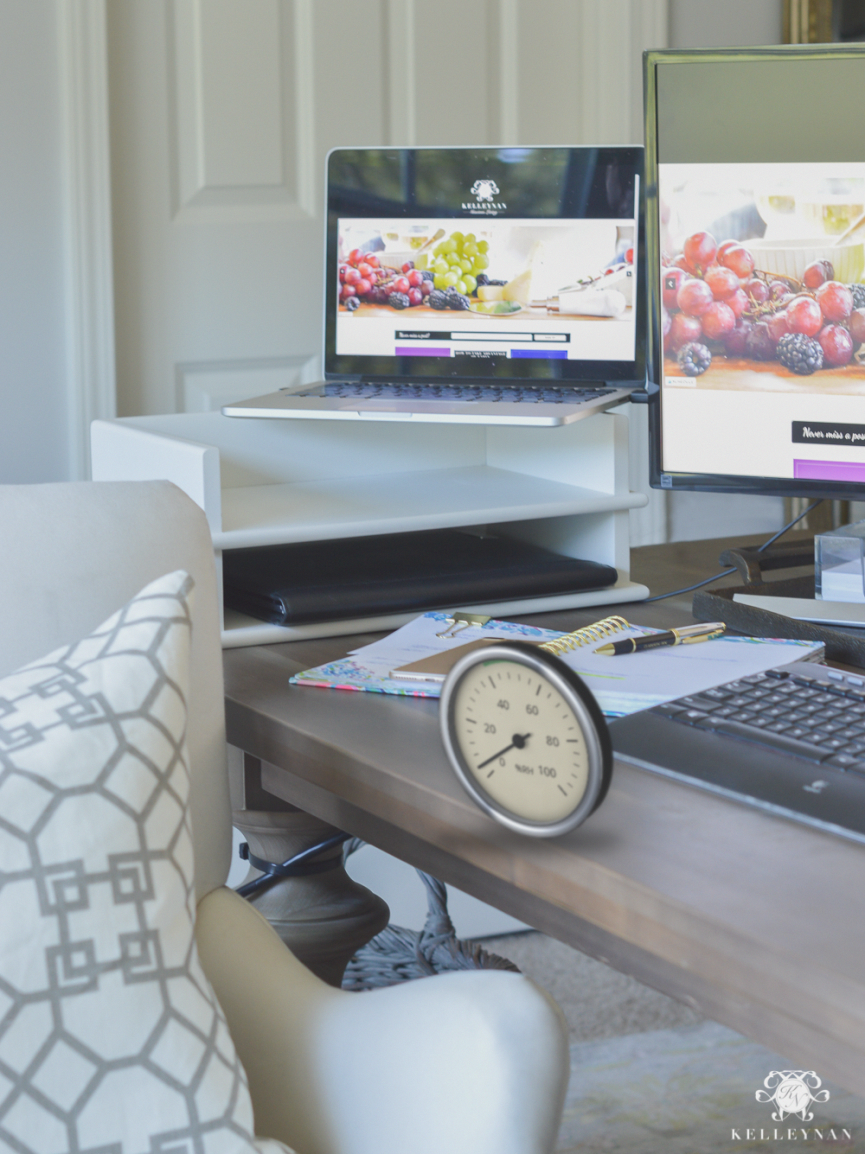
% 4
